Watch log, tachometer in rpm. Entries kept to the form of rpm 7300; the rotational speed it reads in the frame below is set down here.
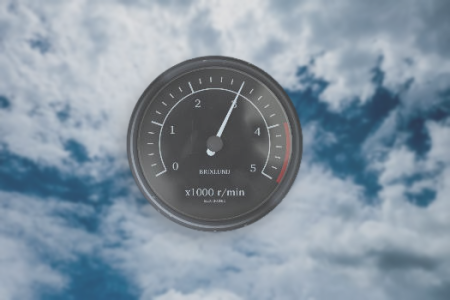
rpm 3000
